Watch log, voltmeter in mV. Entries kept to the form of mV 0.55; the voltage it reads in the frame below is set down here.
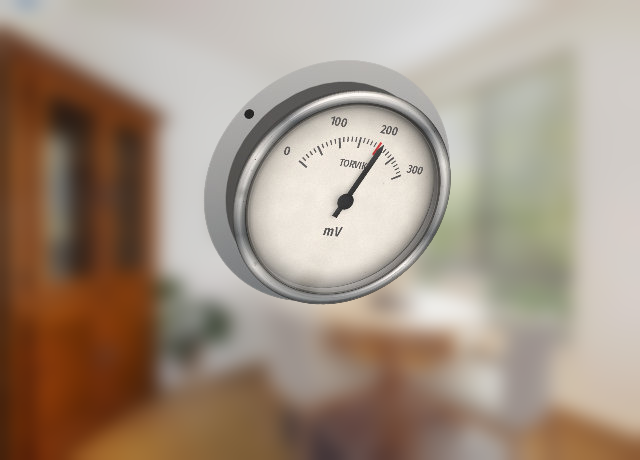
mV 200
